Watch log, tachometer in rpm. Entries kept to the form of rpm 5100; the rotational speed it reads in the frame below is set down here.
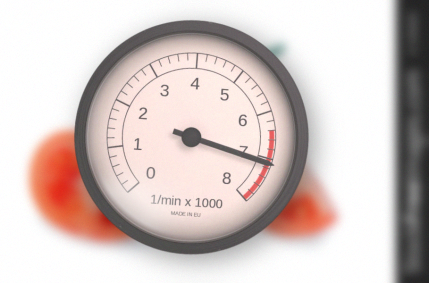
rpm 7100
